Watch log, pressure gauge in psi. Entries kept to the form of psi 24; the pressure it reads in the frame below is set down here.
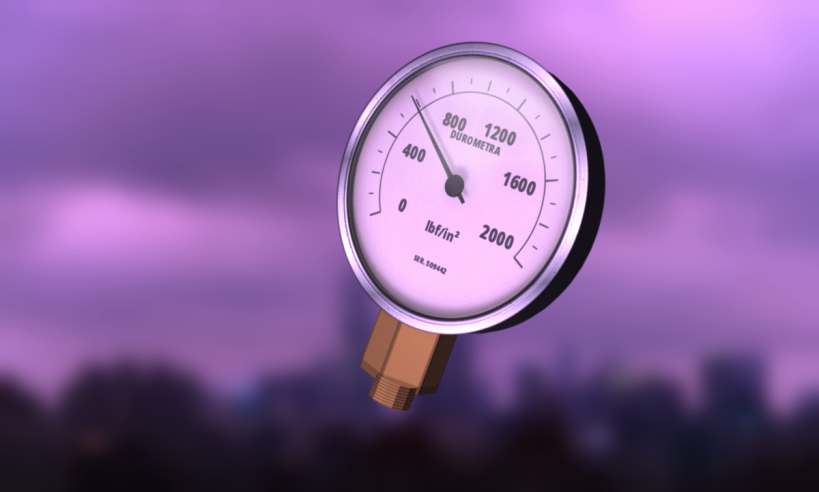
psi 600
